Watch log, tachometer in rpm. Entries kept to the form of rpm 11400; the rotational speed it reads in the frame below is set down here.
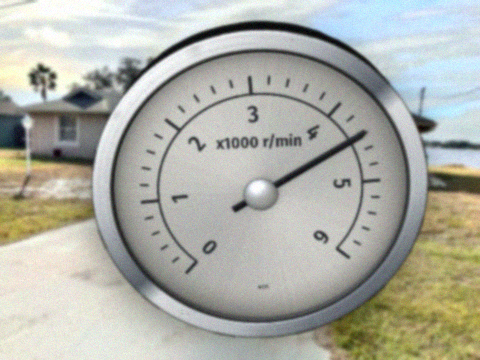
rpm 4400
